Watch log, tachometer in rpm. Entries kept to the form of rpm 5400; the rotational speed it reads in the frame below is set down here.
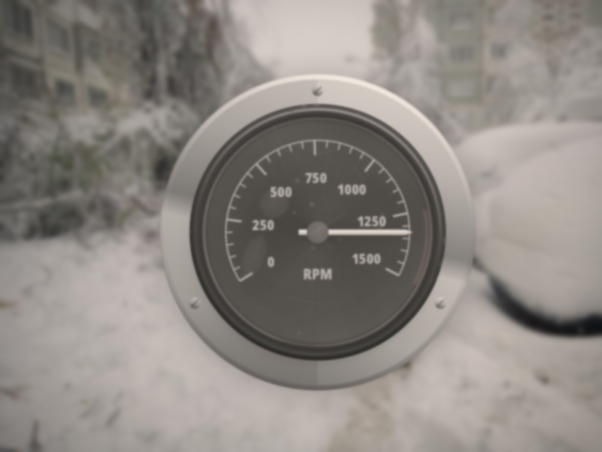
rpm 1325
